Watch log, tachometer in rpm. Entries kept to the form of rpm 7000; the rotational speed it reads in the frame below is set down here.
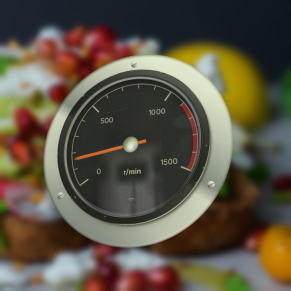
rpm 150
